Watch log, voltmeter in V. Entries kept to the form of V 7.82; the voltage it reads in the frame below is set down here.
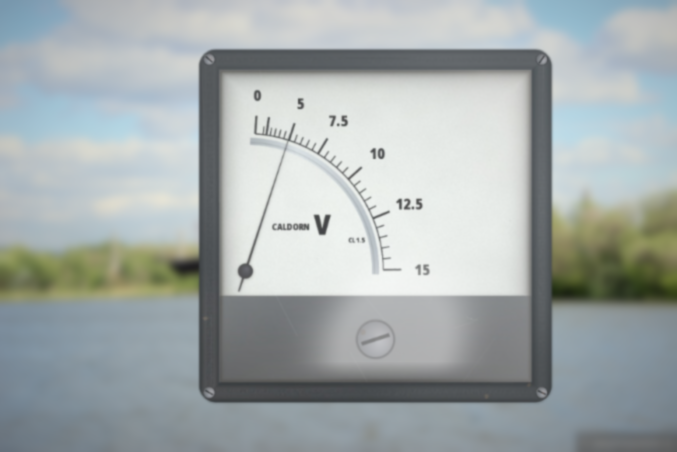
V 5
